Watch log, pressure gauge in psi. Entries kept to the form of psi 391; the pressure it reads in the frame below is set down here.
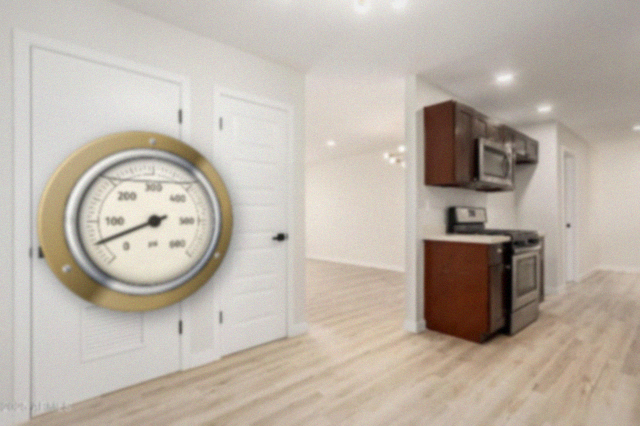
psi 50
